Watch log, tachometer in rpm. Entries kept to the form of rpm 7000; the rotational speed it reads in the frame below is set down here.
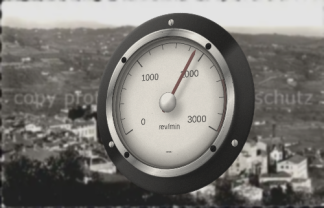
rpm 1900
